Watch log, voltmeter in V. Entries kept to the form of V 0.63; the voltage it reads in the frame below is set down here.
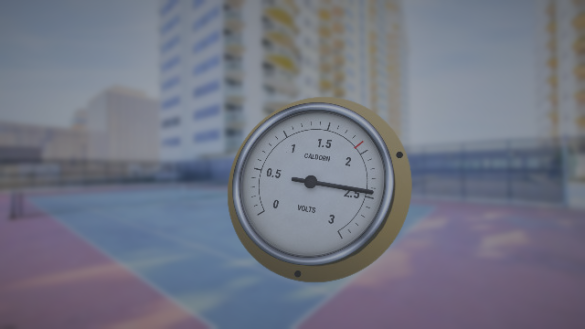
V 2.45
